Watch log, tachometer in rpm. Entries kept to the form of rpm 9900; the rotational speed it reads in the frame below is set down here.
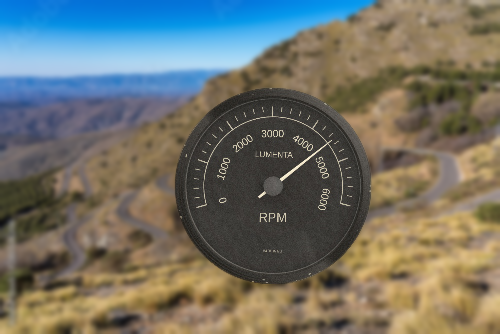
rpm 4500
